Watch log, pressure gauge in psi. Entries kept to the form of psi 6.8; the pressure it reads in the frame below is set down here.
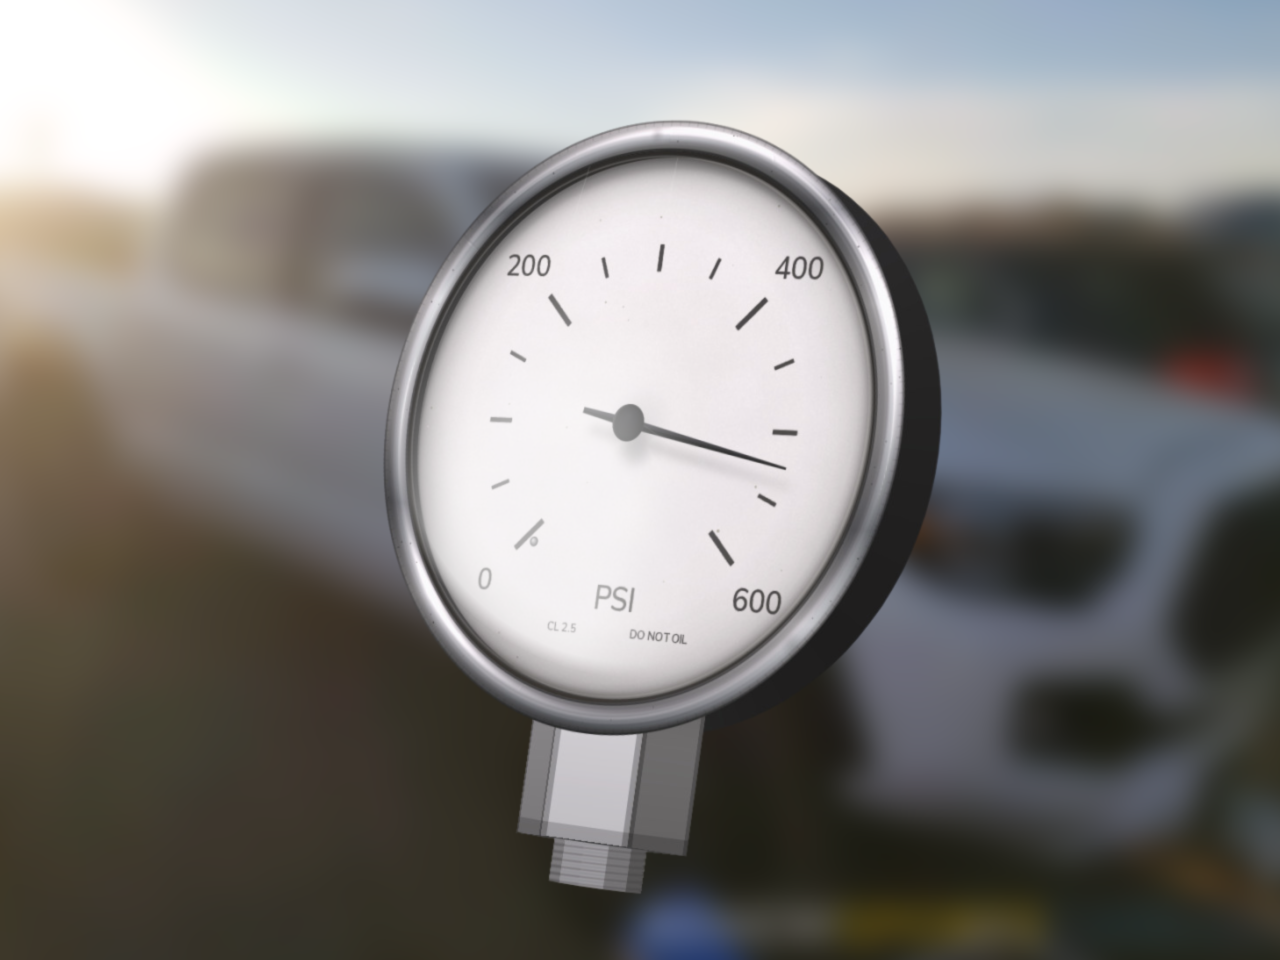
psi 525
